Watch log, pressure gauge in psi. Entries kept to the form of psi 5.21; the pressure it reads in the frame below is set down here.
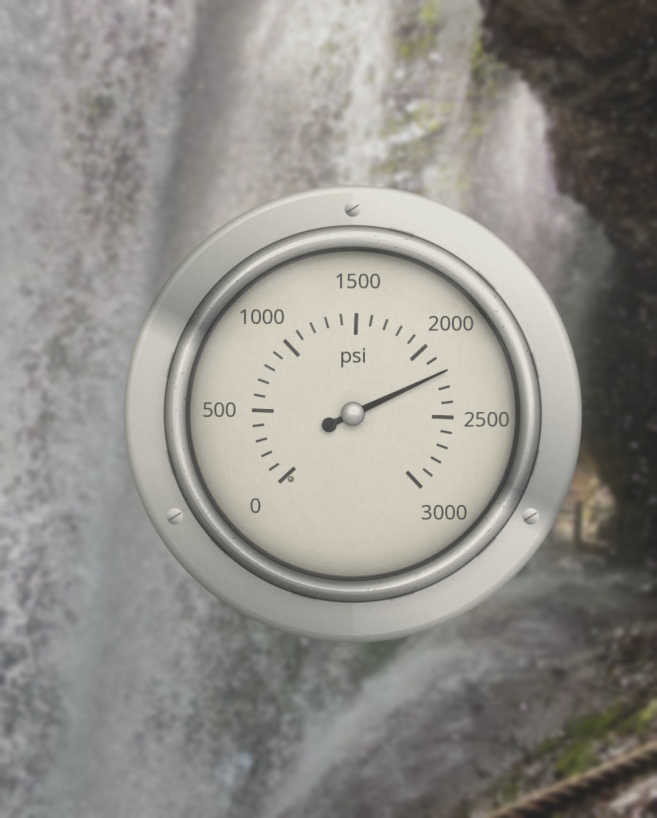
psi 2200
